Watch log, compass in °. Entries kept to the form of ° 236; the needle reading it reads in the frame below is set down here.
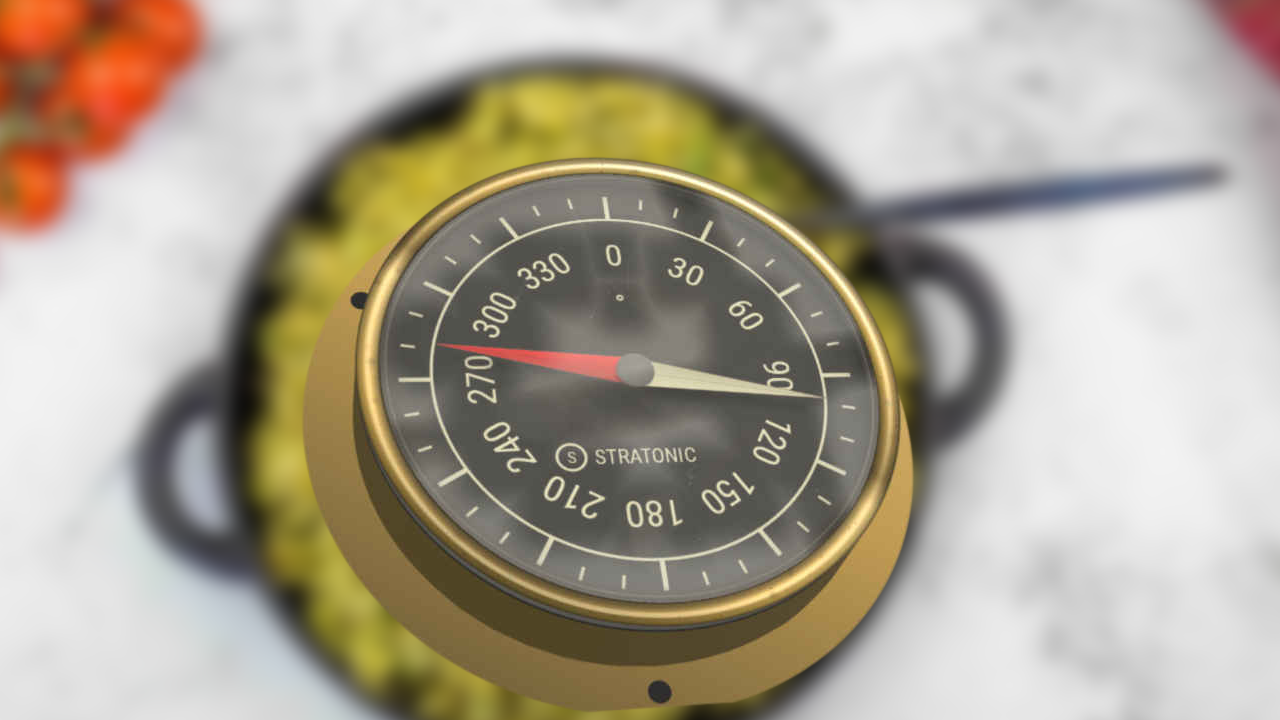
° 280
